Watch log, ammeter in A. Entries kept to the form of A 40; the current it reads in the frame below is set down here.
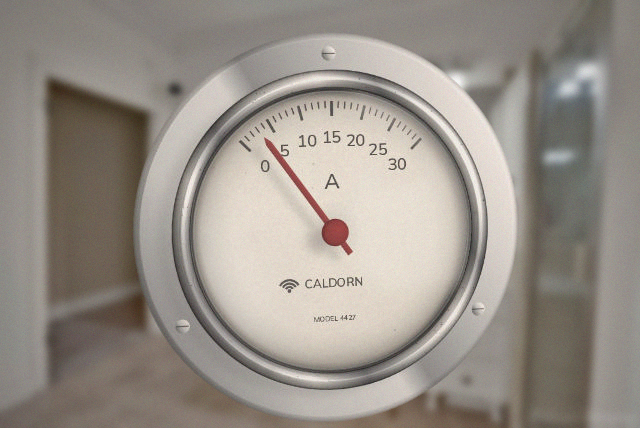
A 3
